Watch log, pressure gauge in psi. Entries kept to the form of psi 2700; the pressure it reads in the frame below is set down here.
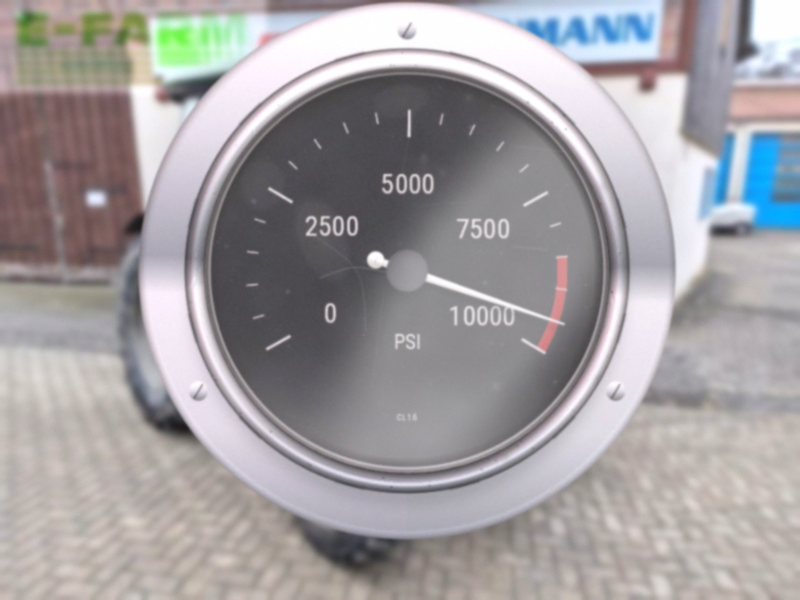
psi 9500
